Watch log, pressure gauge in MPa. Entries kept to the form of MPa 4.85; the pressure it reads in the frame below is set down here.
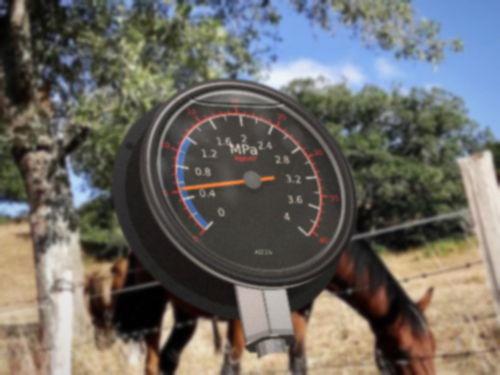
MPa 0.5
